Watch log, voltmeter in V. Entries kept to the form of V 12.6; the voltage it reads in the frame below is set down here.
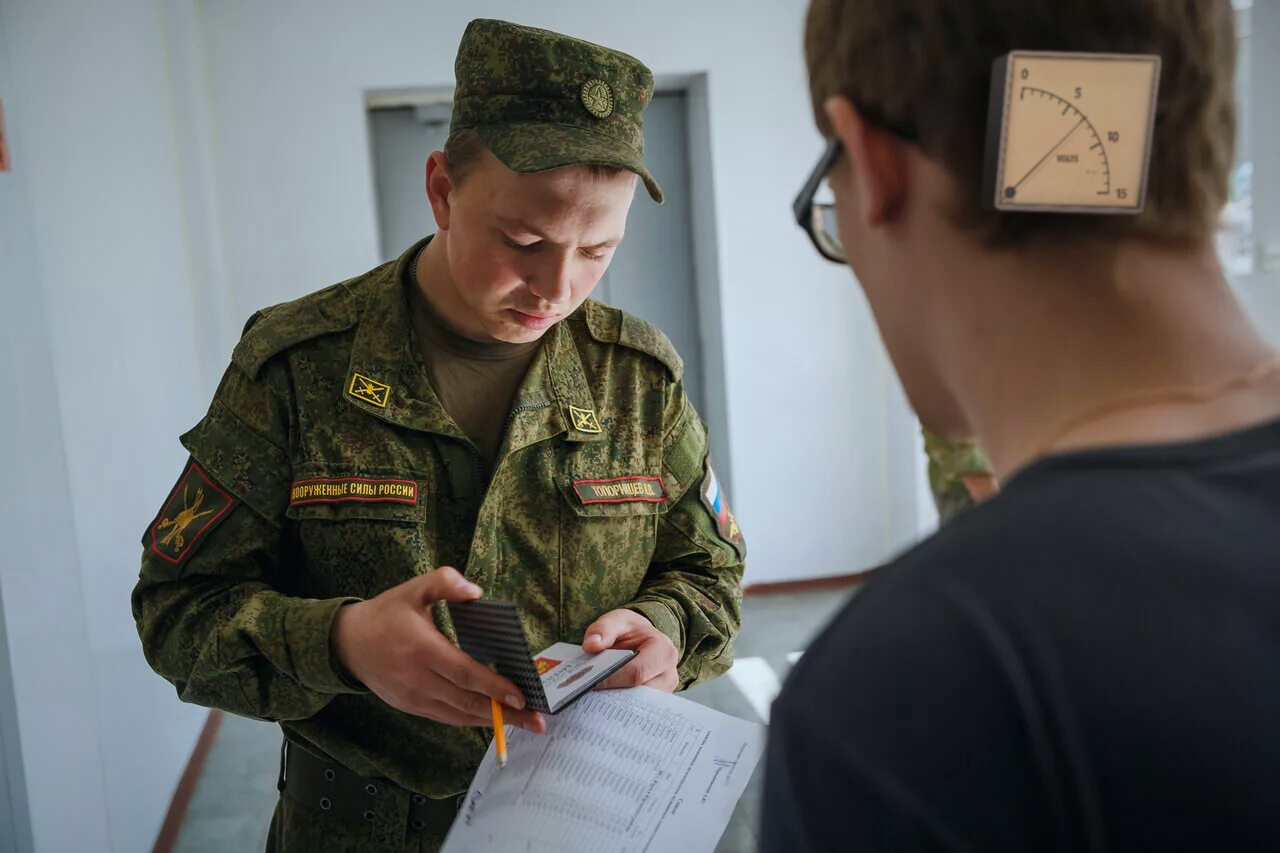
V 7
